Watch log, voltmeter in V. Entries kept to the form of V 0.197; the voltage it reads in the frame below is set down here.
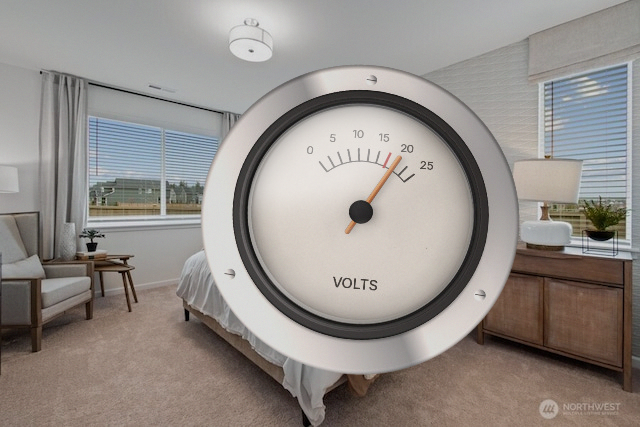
V 20
